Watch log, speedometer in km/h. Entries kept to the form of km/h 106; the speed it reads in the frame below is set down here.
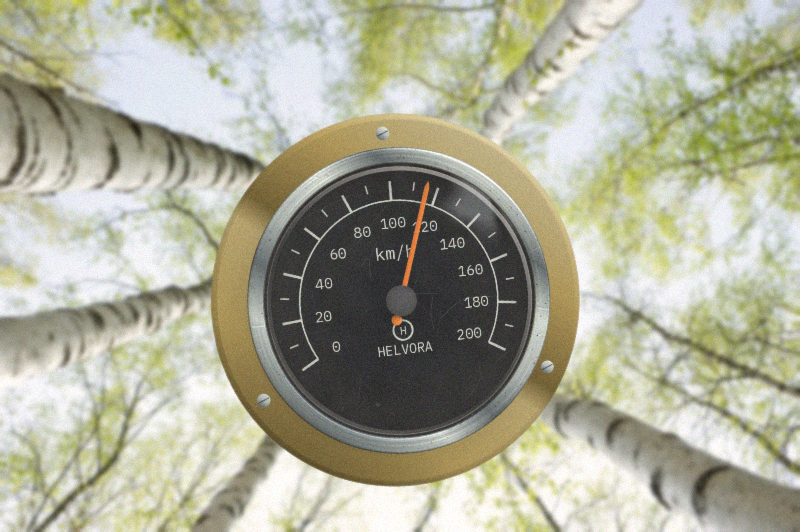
km/h 115
